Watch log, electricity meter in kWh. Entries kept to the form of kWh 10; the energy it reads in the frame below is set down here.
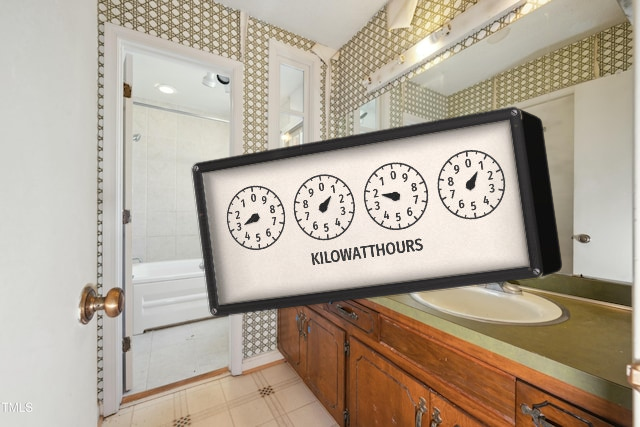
kWh 3121
